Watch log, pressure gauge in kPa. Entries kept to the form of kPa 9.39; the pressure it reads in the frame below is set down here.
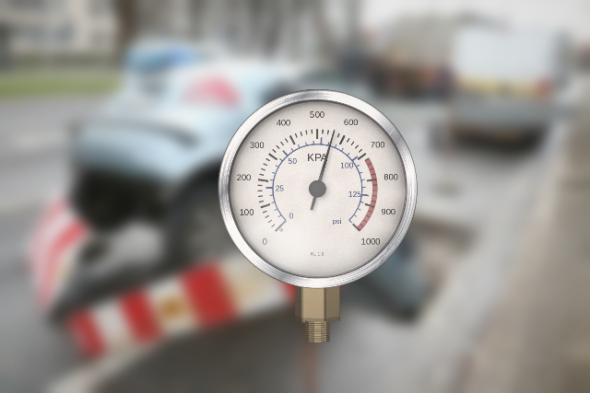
kPa 560
